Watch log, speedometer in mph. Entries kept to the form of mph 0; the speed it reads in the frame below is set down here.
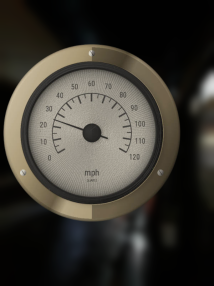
mph 25
